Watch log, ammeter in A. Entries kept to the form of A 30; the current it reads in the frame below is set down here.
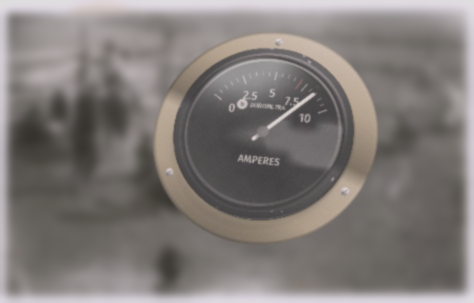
A 8.5
